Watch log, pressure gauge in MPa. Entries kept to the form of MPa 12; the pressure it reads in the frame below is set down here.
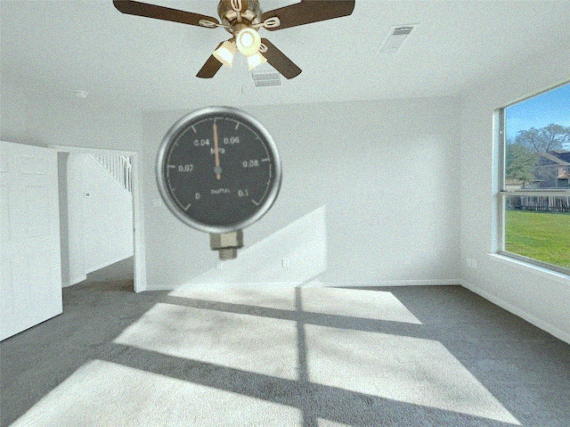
MPa 0.05
